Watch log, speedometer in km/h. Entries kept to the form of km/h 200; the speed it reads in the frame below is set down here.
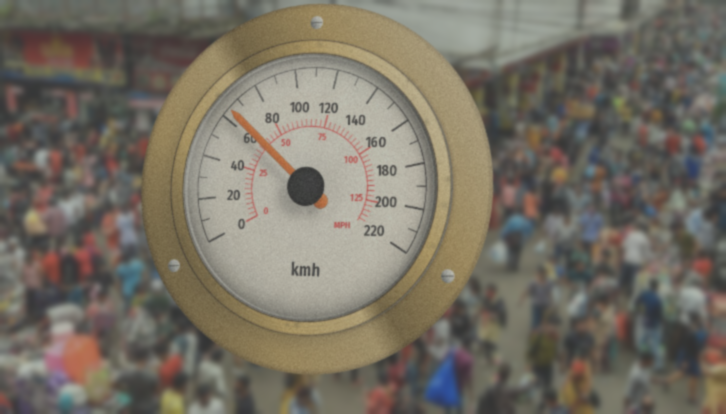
km/h 65
